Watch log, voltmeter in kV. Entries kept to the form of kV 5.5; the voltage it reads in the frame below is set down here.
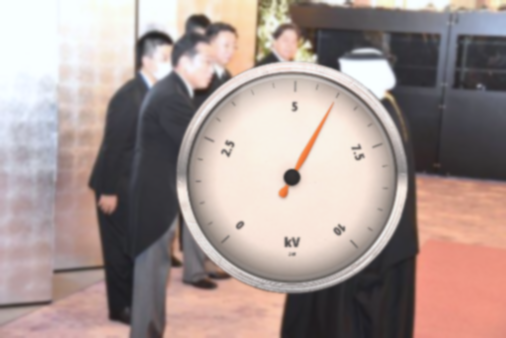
kV 6
